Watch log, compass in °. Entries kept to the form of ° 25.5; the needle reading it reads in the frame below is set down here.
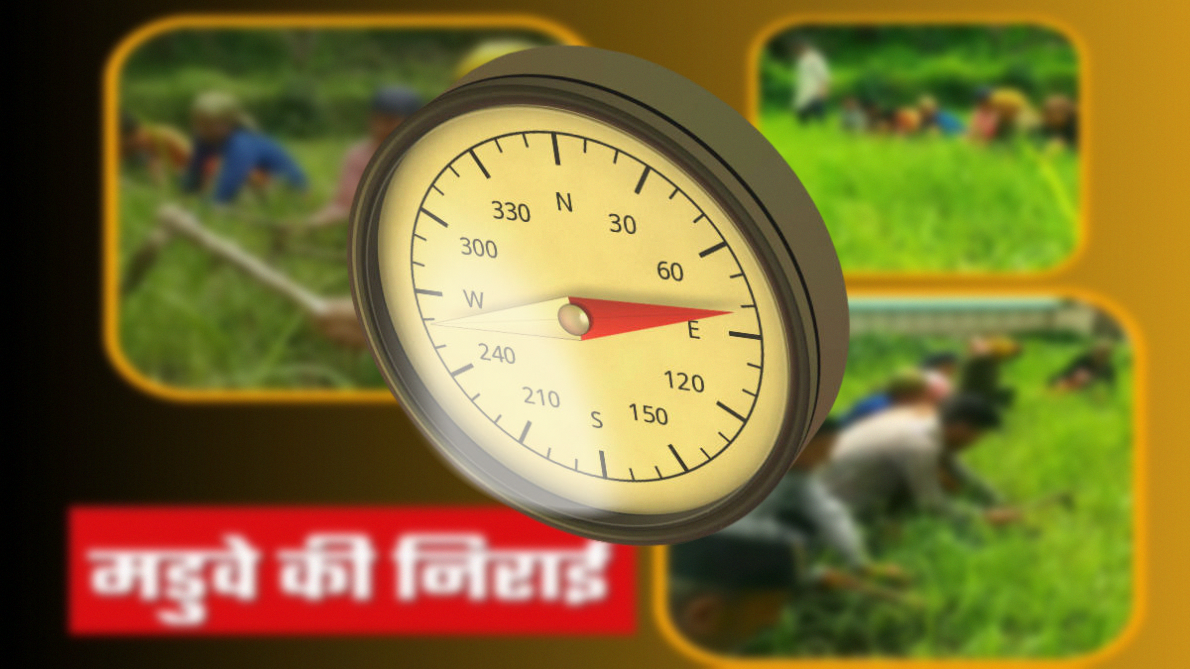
° 80
